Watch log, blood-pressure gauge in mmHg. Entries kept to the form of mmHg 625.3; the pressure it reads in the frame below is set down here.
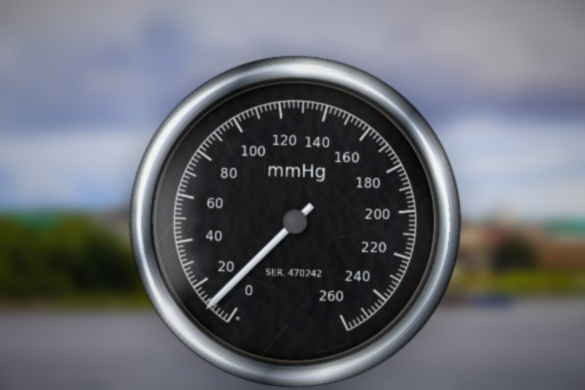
mmHg 10
